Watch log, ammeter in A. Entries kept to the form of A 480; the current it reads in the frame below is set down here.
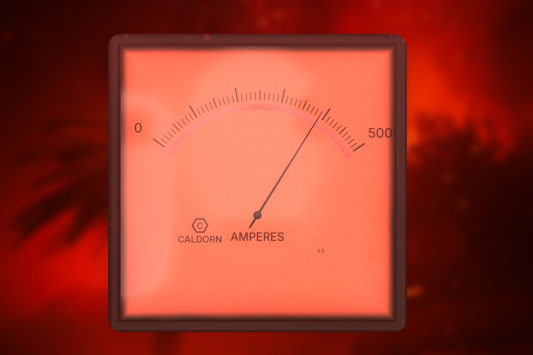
A 390
